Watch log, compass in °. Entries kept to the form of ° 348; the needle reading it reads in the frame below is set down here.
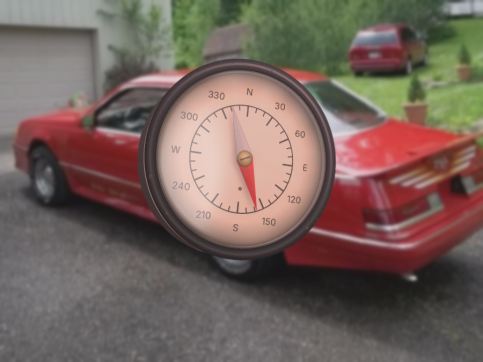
° 160
